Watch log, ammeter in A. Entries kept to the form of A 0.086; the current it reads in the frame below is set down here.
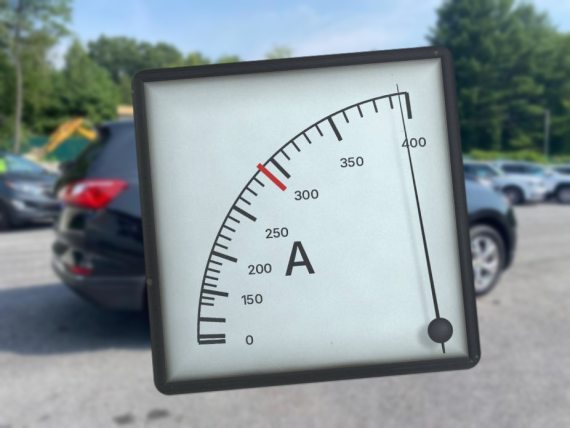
A 395
